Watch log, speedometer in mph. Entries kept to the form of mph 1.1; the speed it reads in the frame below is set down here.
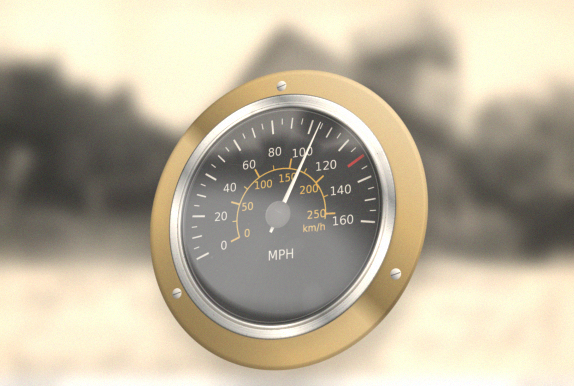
mph 105
